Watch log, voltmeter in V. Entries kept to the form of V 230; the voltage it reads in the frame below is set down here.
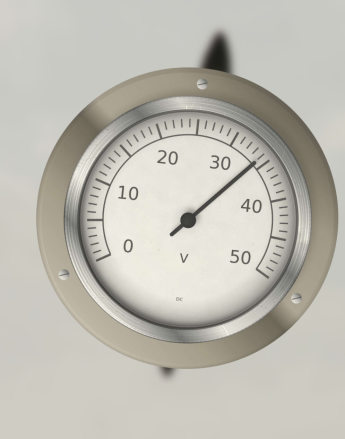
V 34
